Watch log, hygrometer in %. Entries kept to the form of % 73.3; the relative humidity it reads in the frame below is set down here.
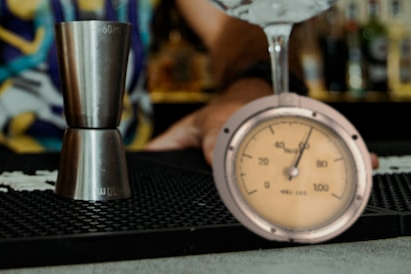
% 60
